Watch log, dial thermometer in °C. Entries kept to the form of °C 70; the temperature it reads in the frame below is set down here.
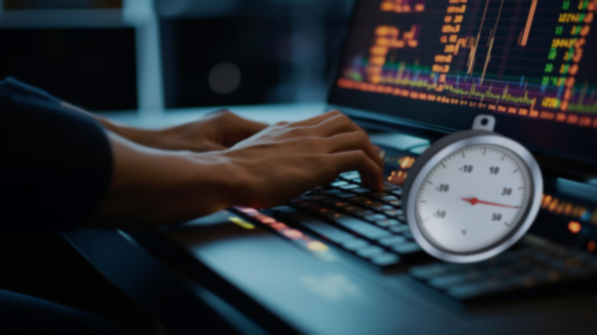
°C 40
